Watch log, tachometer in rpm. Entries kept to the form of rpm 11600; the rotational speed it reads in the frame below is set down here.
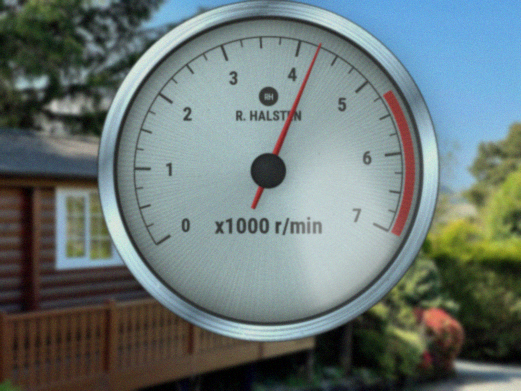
rpm 4250
